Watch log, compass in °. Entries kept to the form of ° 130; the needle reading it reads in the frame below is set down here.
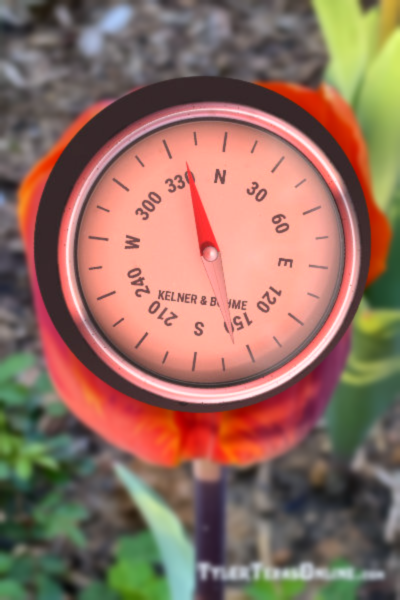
° 337.5
